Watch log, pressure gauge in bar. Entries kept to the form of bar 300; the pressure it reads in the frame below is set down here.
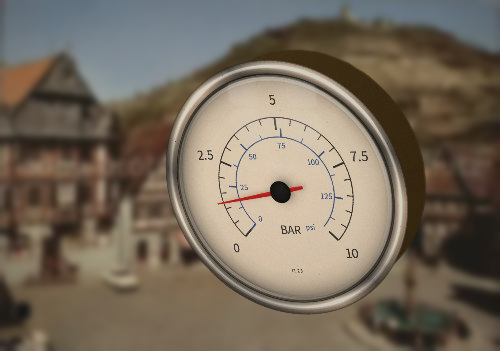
bar 1.25
